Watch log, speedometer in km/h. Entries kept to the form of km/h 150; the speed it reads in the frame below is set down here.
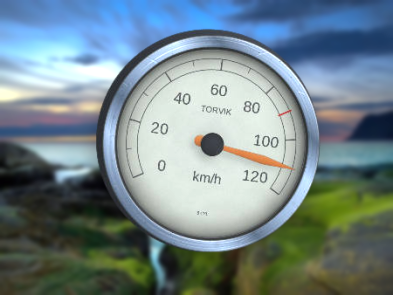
km/h 110
